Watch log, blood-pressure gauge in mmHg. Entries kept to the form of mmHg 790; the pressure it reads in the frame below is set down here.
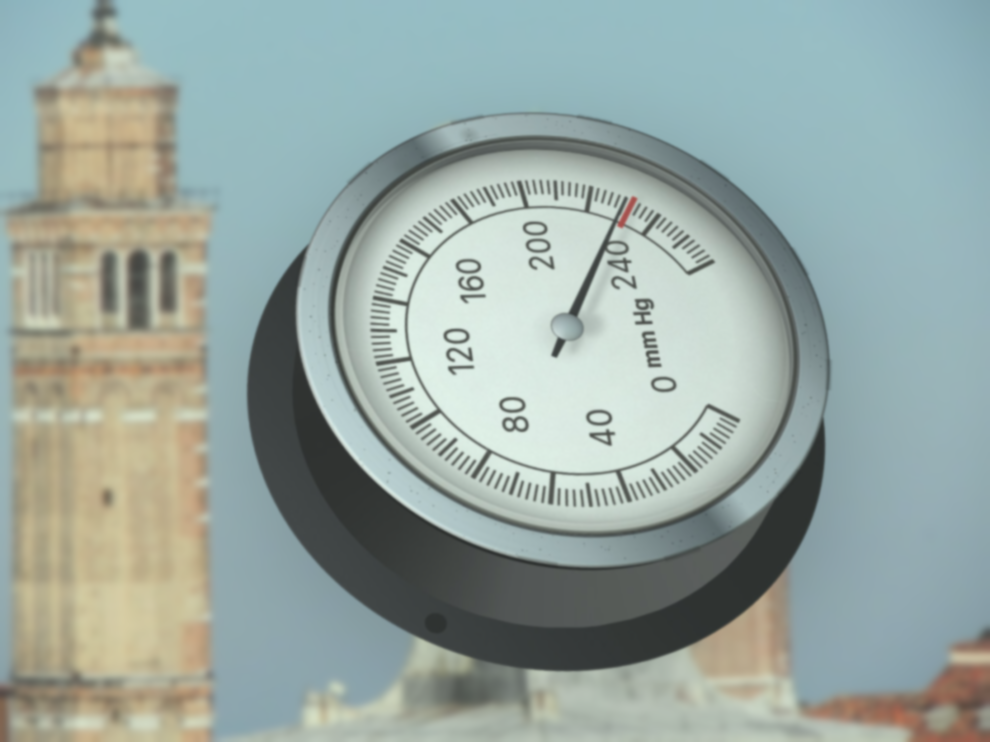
mmHg 230
